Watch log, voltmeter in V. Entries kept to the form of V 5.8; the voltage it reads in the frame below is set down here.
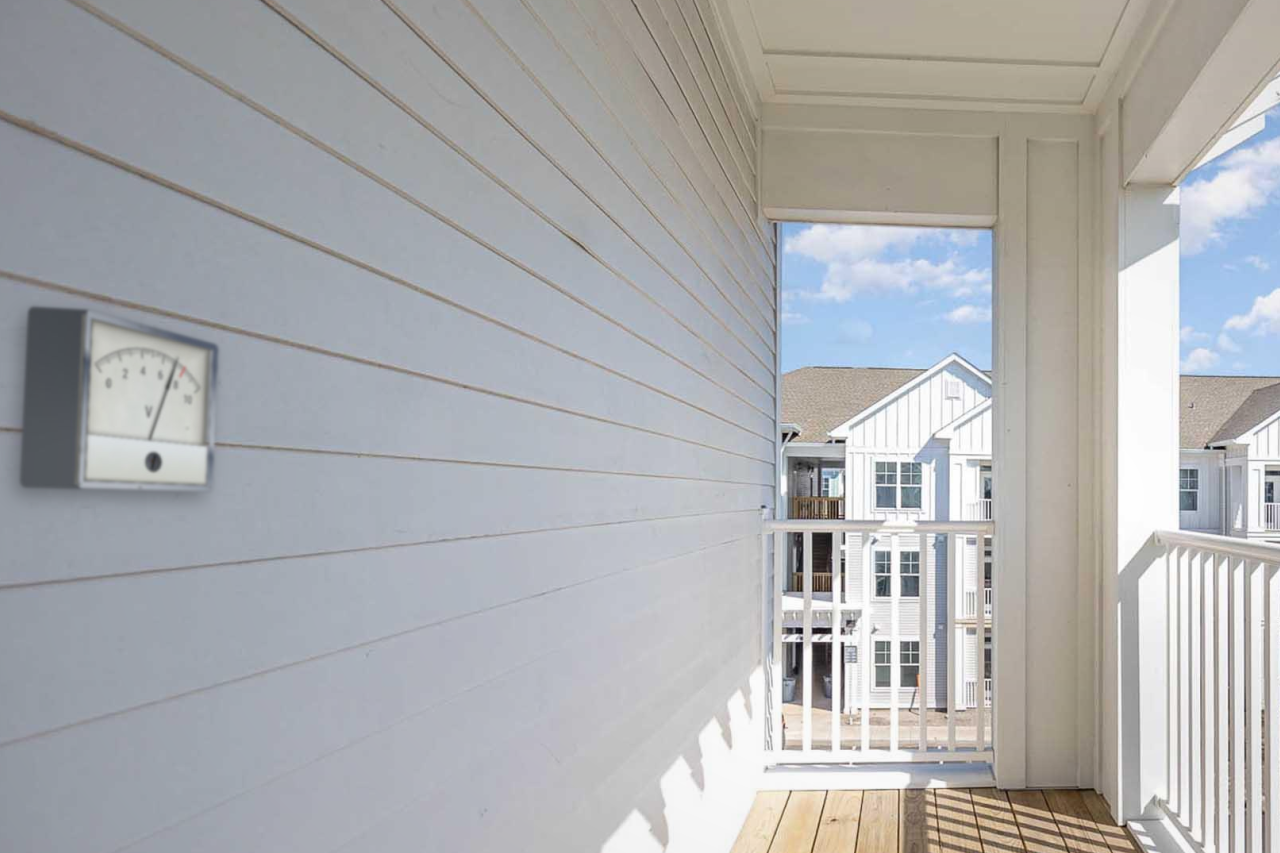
V 7
